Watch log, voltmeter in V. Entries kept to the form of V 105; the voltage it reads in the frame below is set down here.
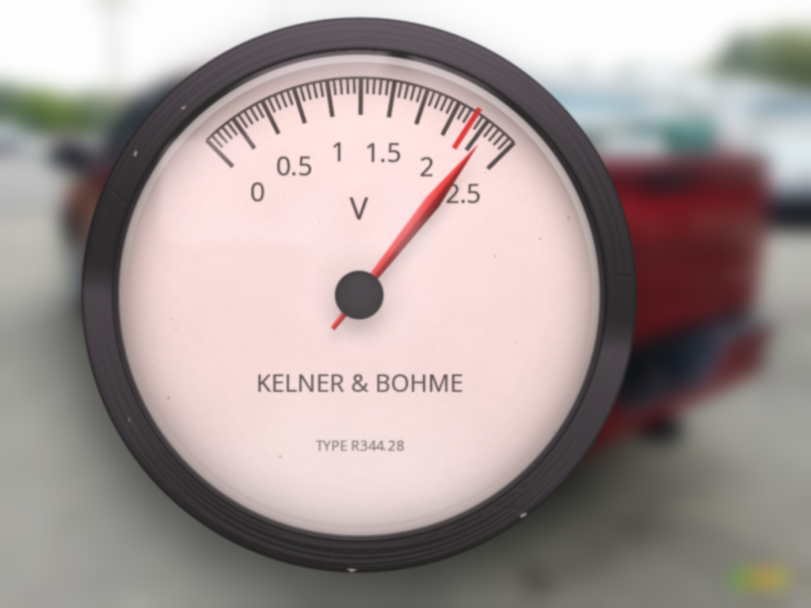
V 2.3
